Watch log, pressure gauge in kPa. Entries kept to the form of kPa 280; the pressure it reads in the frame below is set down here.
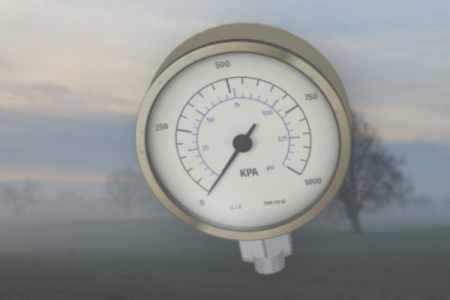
kPa 0
